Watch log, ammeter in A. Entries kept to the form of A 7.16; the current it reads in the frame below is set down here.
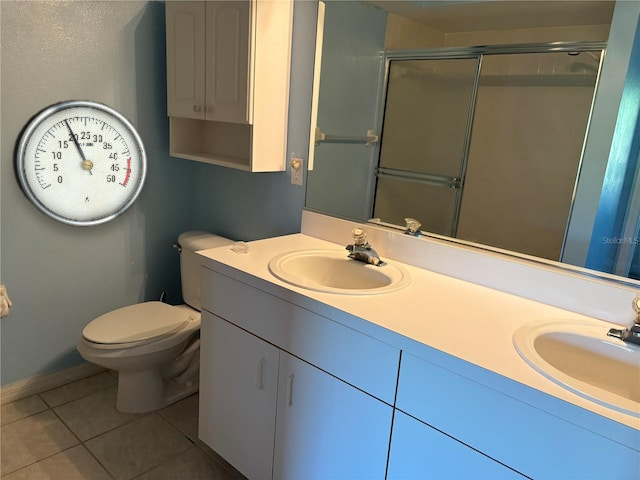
A 20
